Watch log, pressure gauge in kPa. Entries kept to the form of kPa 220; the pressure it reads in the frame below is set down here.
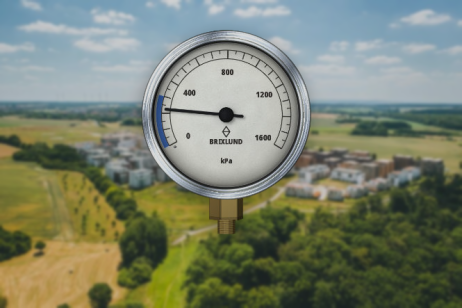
kPa 225
